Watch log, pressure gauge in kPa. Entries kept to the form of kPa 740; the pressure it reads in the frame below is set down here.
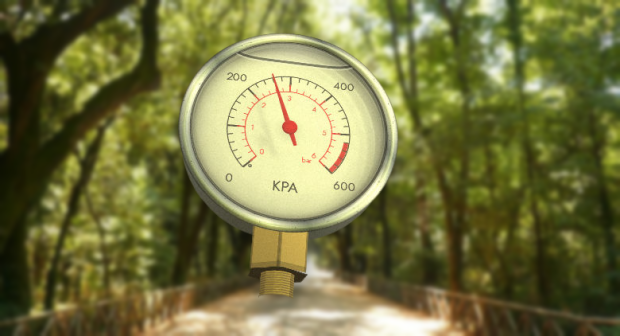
kPa 260
